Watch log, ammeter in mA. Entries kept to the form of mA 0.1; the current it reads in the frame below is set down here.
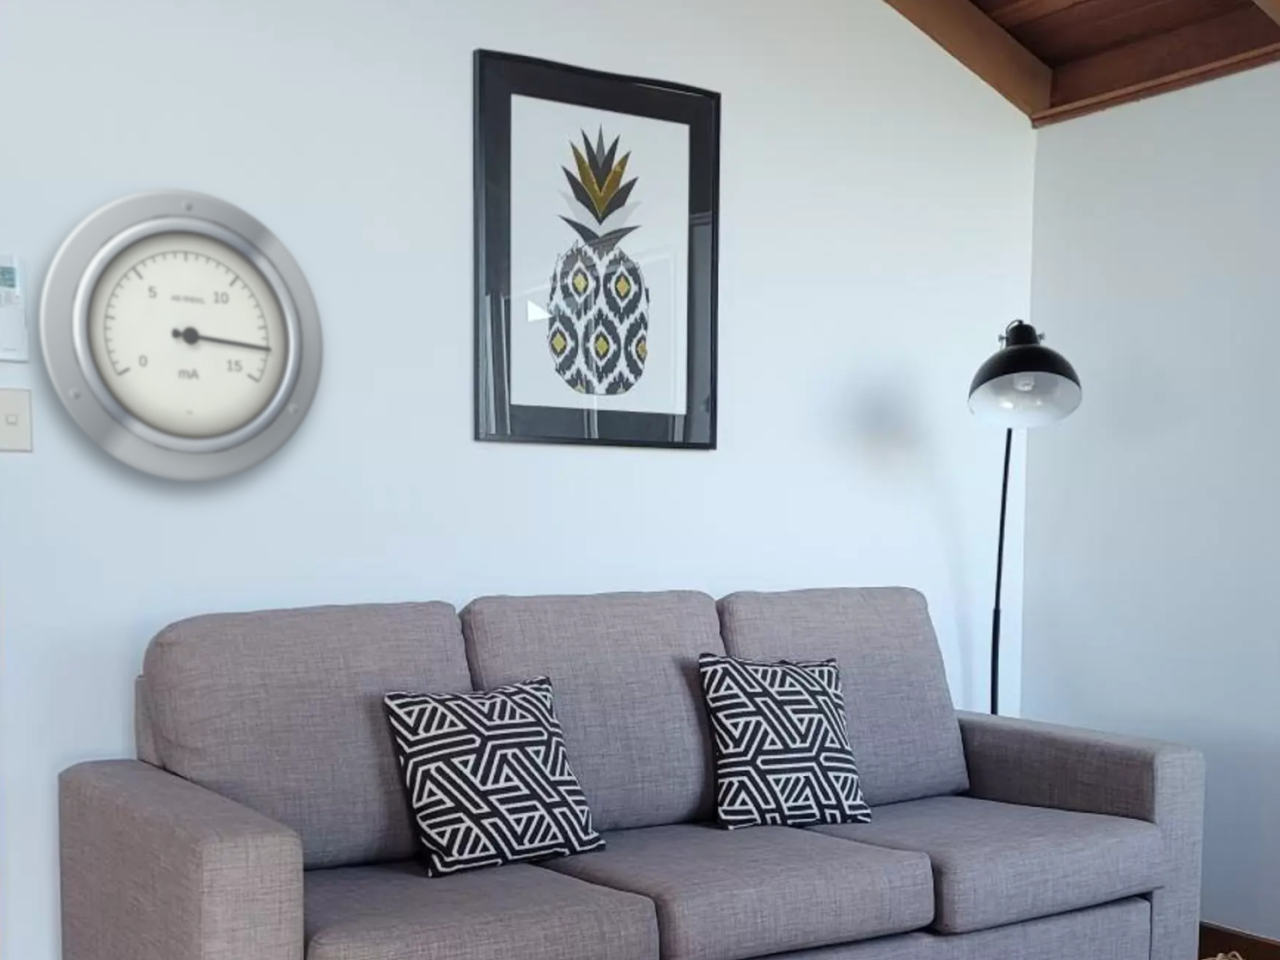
mA 13.5
